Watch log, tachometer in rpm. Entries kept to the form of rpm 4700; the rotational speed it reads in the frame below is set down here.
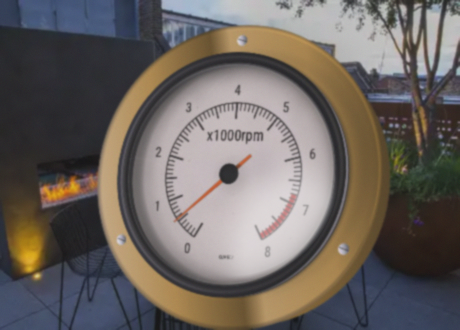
rpm 500
